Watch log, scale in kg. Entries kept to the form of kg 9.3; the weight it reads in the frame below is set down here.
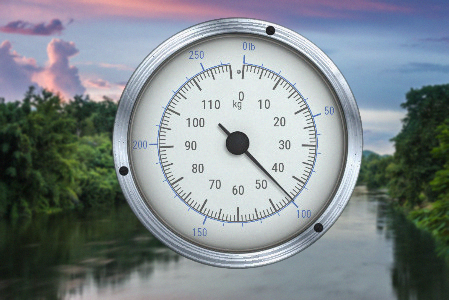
kg 45
